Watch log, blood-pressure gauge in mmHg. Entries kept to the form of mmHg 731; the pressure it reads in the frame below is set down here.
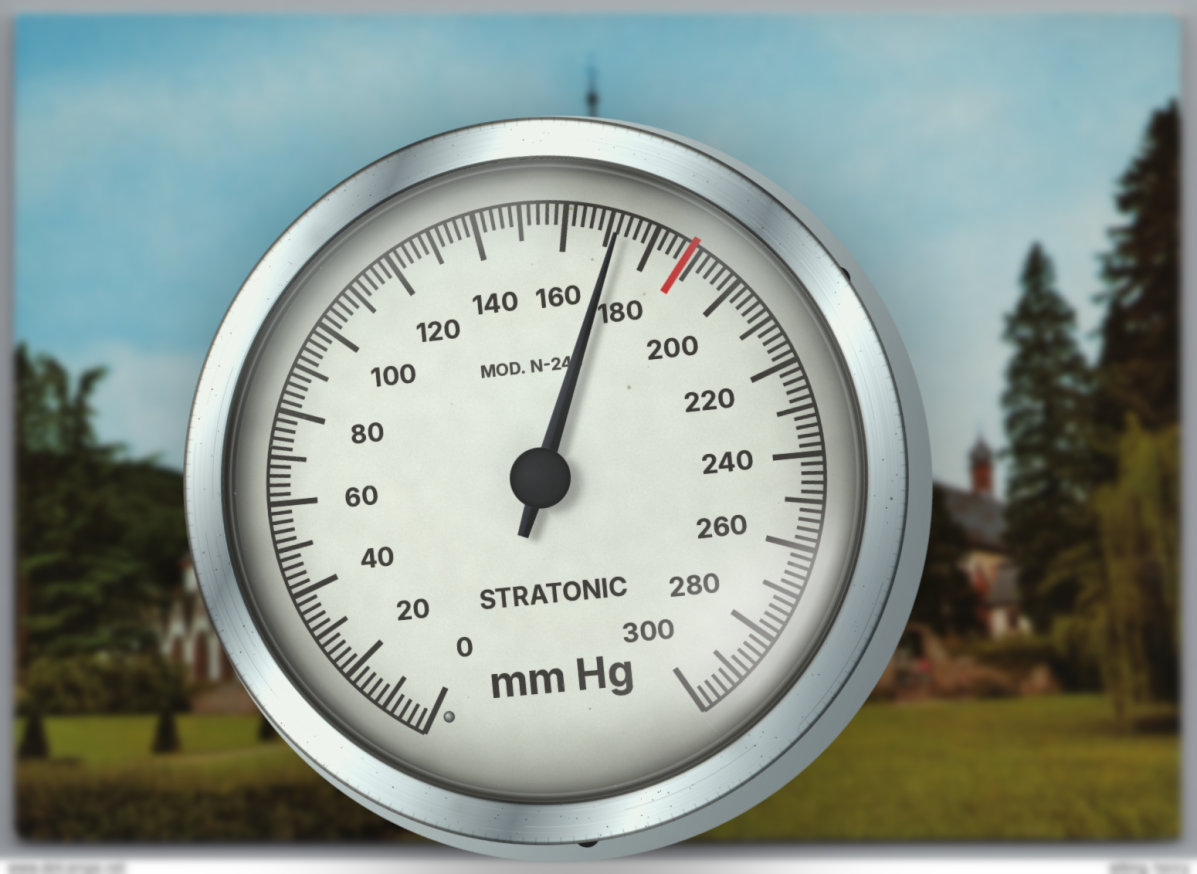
mmHg 172
